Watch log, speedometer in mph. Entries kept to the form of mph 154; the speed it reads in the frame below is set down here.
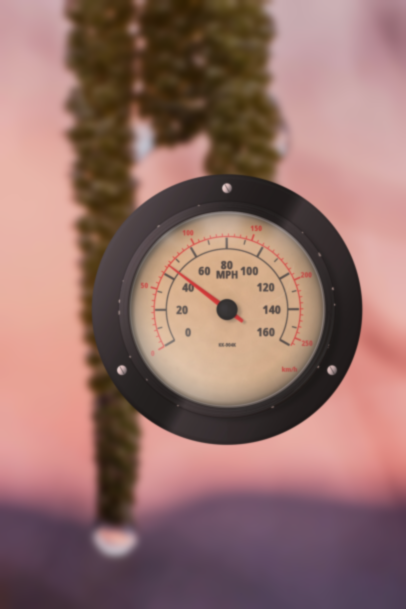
mph 45
